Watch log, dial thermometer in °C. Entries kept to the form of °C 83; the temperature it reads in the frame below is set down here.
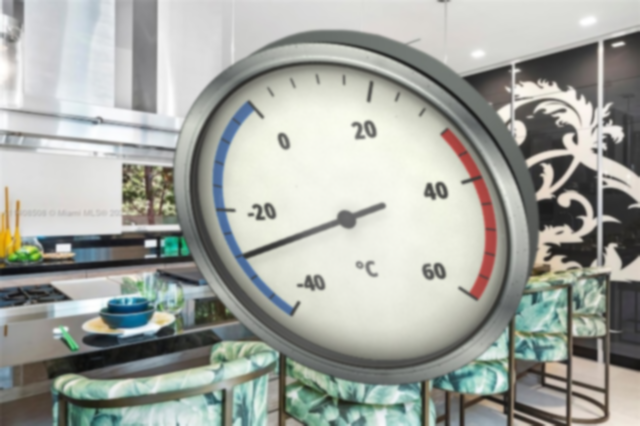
°C -28
